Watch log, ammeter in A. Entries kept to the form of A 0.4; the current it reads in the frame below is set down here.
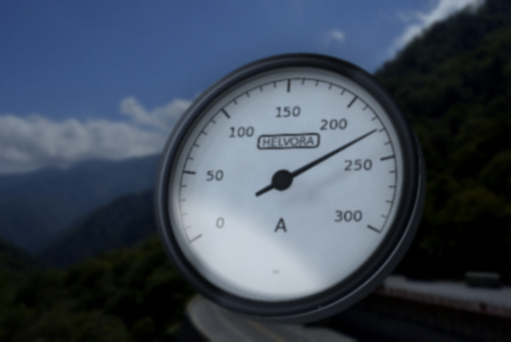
A 230
